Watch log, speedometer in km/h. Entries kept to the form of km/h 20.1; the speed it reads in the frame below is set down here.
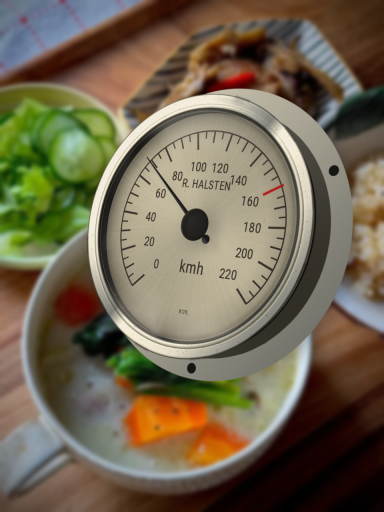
km/h 70
